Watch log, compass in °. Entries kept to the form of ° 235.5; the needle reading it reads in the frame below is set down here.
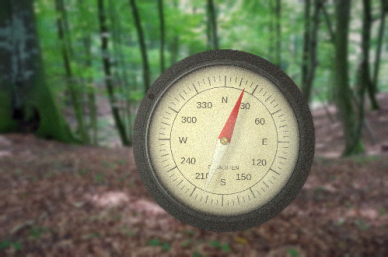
° 20
